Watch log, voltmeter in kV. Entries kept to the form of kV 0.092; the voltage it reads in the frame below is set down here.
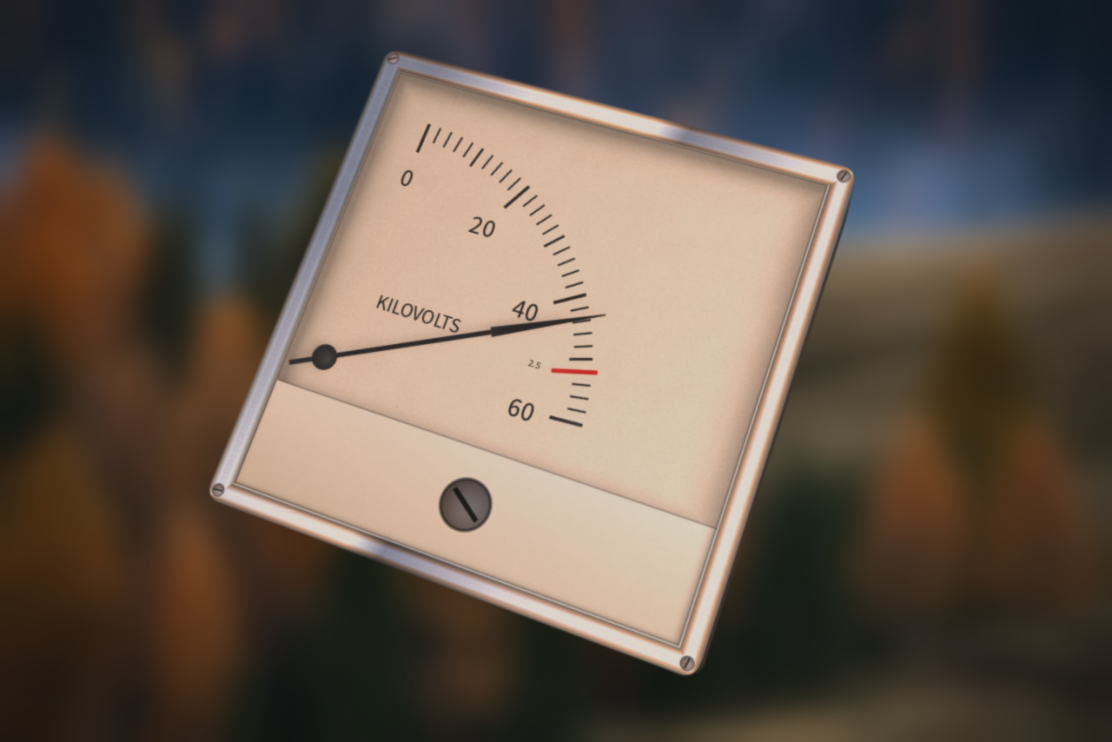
kV 44
